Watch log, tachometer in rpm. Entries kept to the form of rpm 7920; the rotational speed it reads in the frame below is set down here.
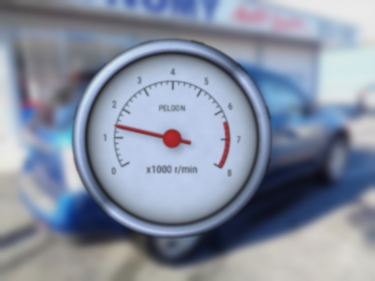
rpm 1400
